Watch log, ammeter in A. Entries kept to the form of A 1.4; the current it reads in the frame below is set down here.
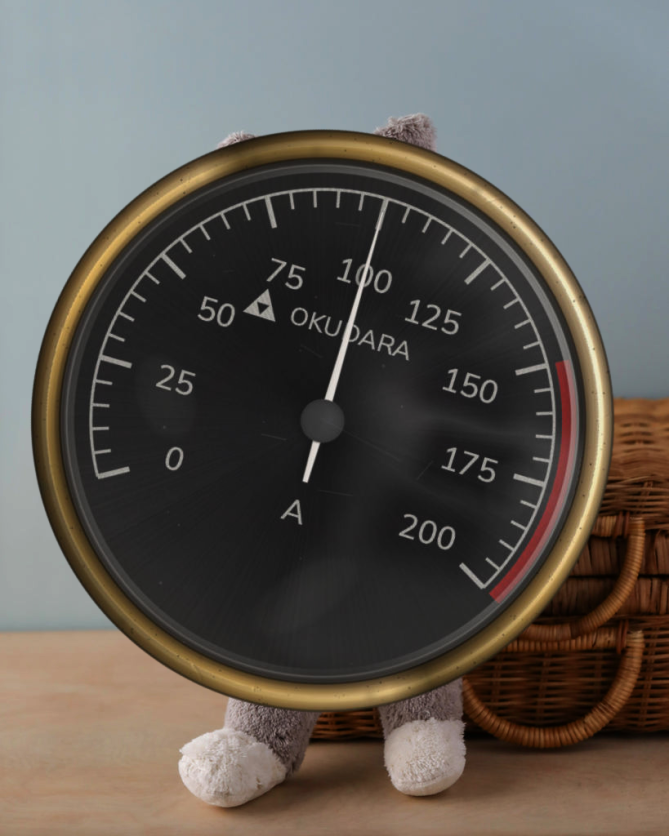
A 100
